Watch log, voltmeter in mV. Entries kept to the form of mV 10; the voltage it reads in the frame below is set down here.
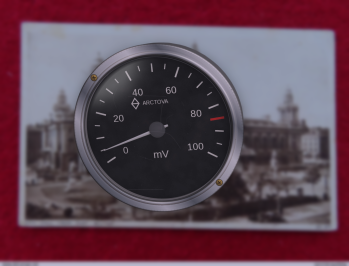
mV 5
